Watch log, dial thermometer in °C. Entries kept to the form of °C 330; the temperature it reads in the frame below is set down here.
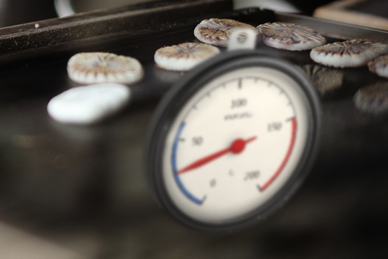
°C 30
